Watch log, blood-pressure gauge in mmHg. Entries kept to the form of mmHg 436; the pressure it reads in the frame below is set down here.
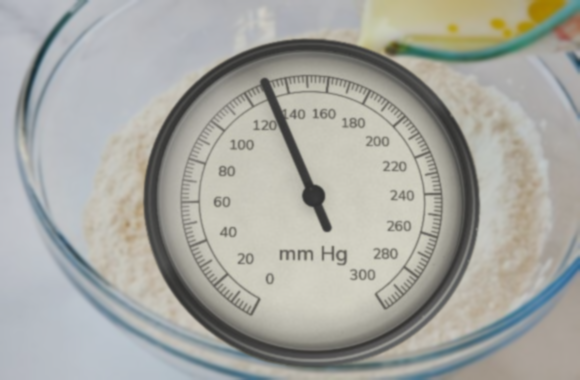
mmHg 130
